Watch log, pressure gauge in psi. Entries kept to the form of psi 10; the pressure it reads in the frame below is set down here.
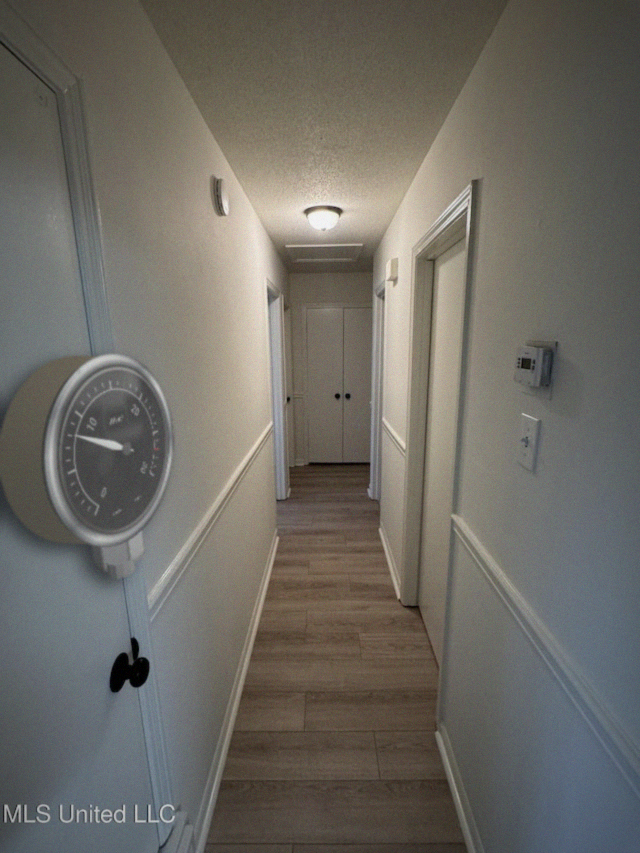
psi 8
